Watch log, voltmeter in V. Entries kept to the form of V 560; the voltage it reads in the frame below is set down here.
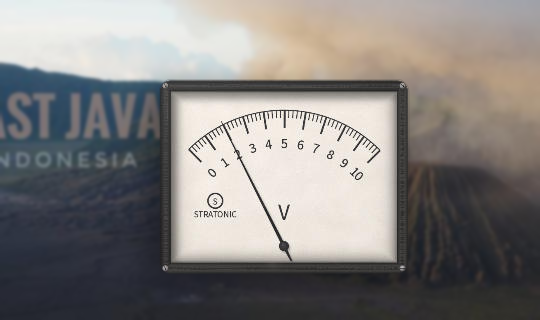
V 2
